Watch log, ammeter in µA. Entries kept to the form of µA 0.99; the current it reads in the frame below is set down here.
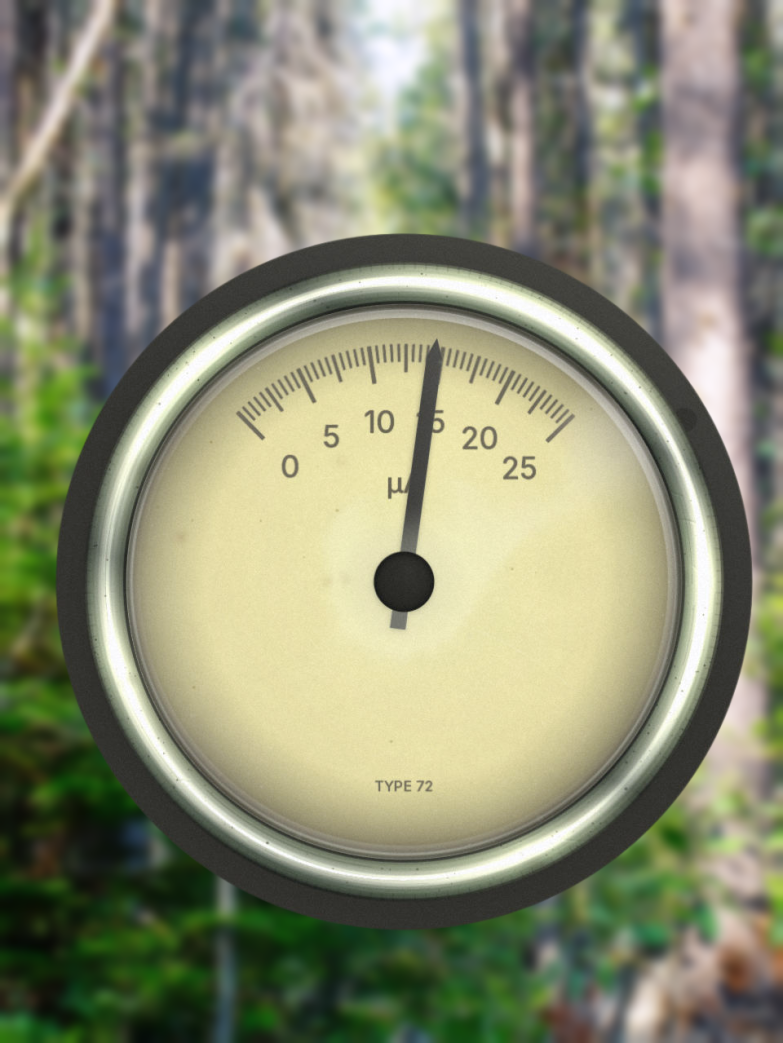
µA 14.5
